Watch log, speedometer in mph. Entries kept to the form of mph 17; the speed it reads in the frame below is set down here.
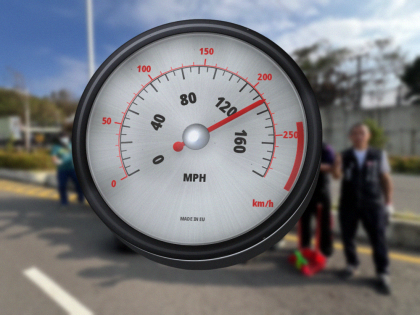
mph 135
